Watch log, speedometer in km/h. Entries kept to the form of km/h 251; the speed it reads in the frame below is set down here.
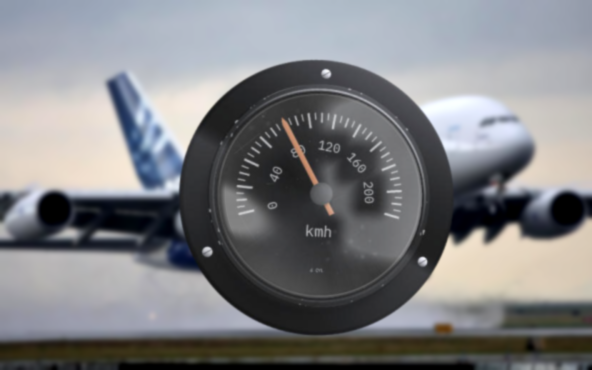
km/h 80
